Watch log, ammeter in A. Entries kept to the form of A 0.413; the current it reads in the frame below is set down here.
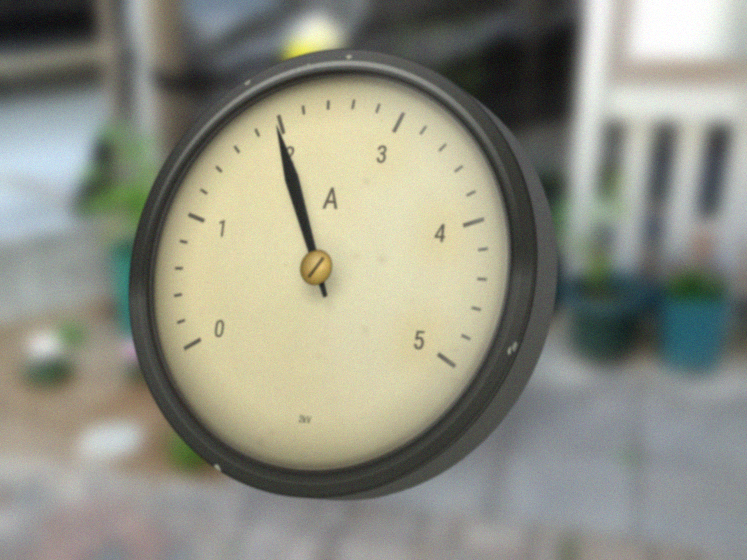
A 2
